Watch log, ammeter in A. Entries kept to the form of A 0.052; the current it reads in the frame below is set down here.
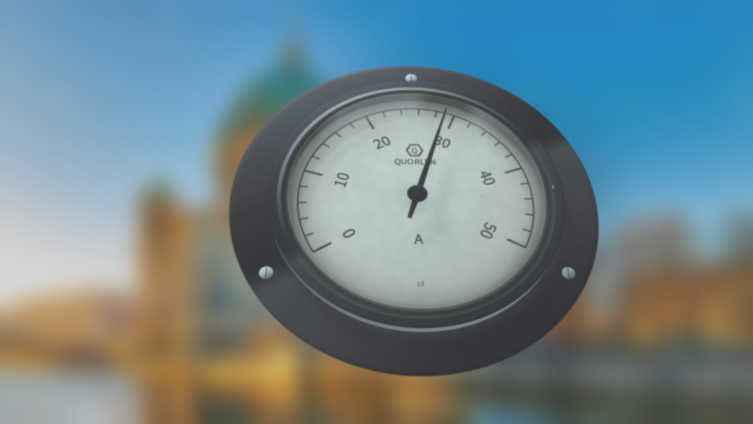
A 29
